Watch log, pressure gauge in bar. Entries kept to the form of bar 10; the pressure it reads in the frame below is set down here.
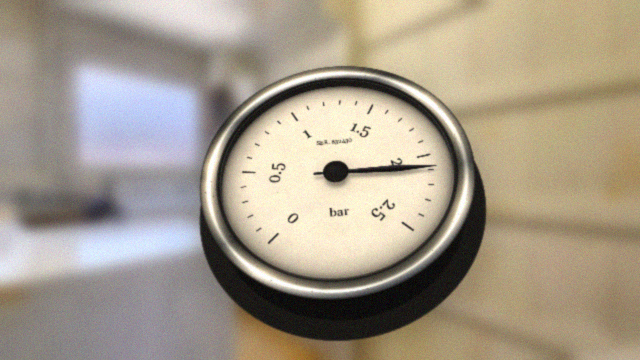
bar 2.1
